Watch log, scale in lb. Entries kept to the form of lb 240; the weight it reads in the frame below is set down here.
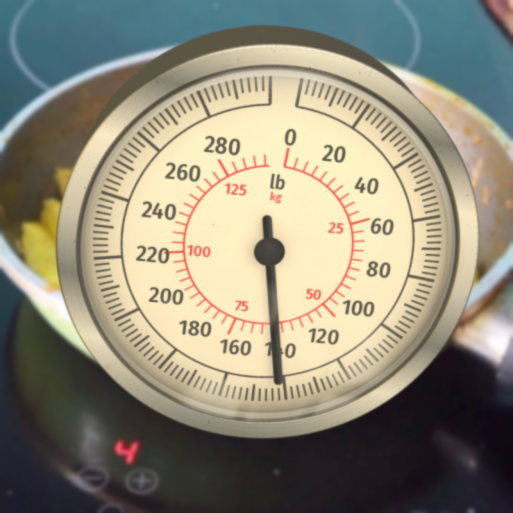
lb 142
